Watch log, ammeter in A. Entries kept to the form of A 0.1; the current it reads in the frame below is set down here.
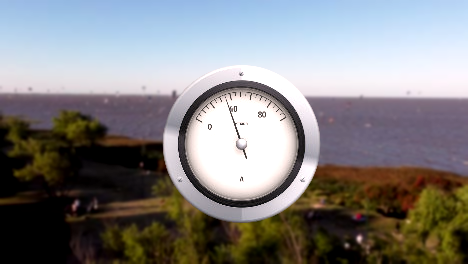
A 35
